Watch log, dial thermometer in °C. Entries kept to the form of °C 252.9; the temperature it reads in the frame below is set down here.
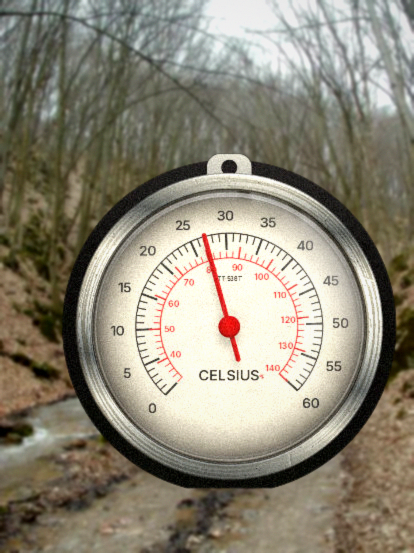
°C 27
